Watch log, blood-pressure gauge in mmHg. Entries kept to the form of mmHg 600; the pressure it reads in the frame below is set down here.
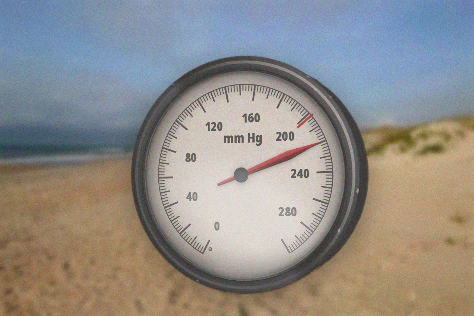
mmHg 220
